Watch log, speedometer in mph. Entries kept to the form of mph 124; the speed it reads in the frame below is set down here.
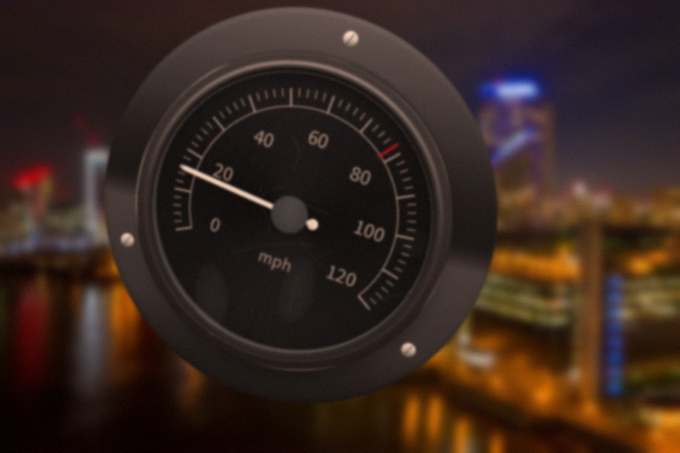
mph 16
